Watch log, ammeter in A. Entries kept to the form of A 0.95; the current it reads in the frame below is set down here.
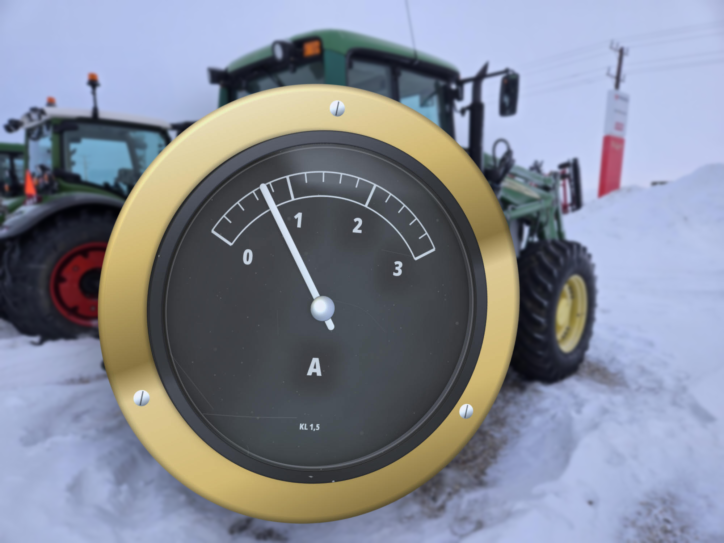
A 0.7
